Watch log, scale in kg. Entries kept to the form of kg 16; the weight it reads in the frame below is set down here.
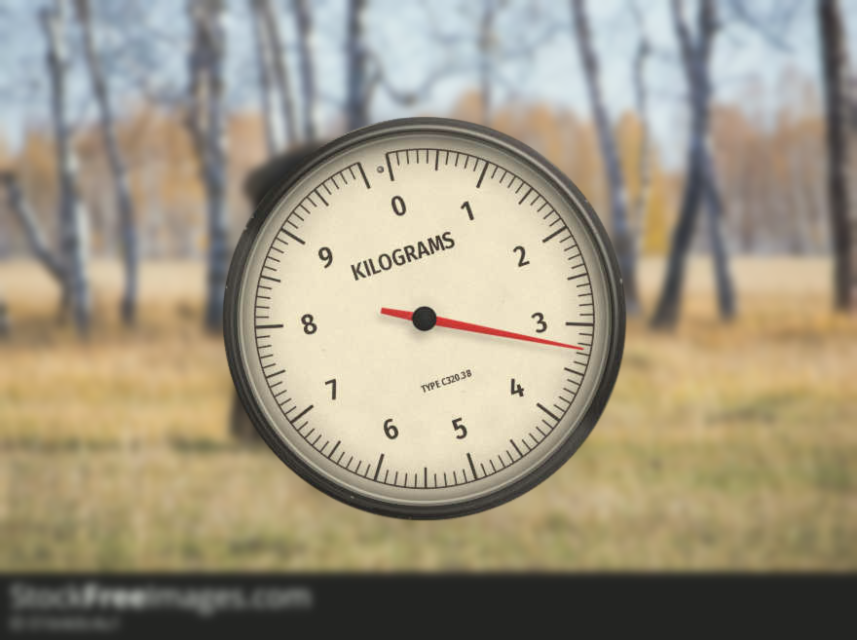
kg 3.25
